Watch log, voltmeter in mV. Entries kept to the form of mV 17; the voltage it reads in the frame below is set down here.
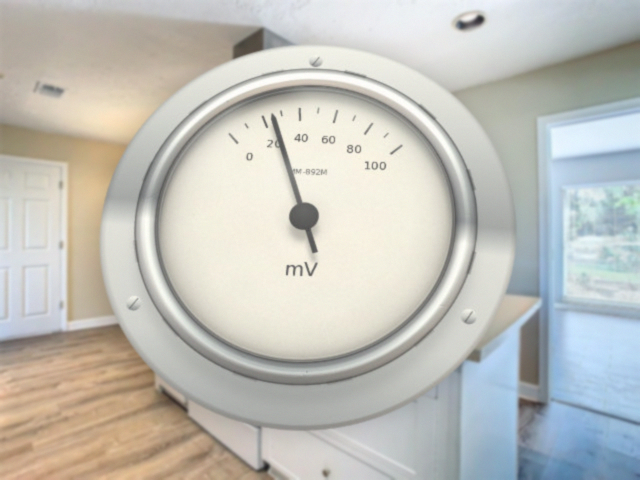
mV 25
